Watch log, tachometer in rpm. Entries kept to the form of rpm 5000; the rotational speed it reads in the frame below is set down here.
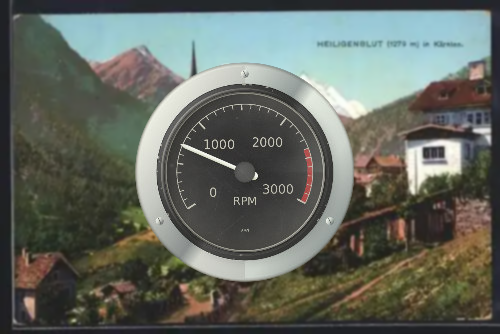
rpm 700
